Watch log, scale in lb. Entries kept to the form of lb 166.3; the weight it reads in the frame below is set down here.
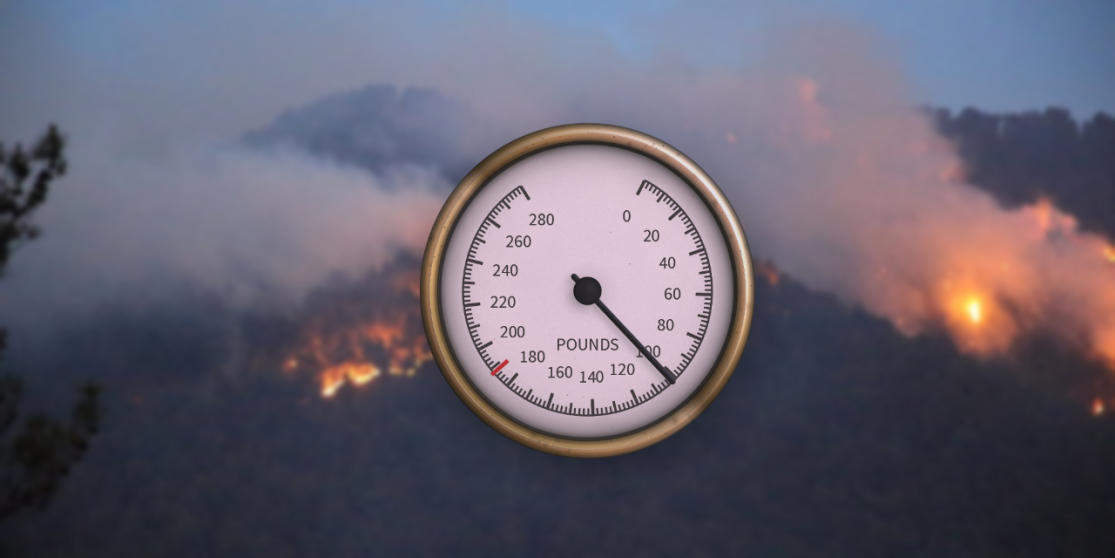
lb 102
